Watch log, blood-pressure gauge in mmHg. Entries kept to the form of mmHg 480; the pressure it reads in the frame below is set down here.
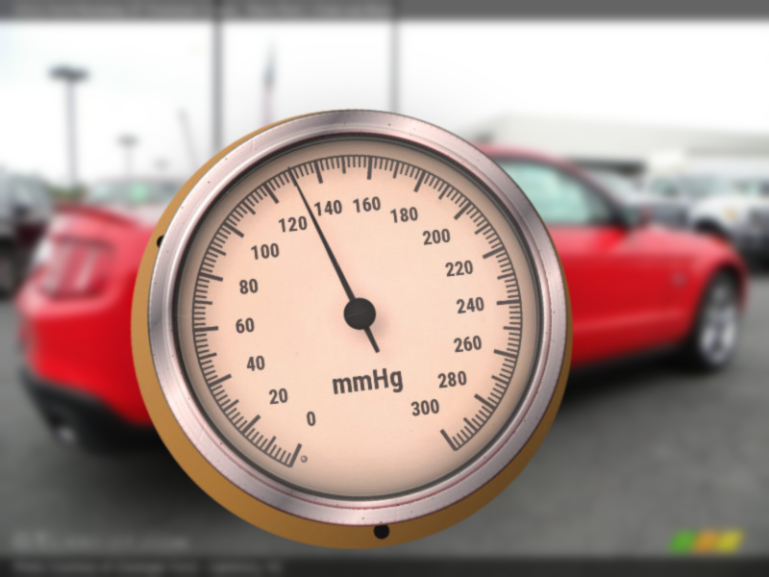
mmHg 130
